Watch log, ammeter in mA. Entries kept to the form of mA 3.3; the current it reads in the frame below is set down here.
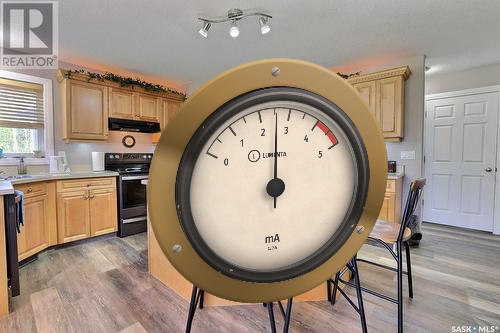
mA 2.5
